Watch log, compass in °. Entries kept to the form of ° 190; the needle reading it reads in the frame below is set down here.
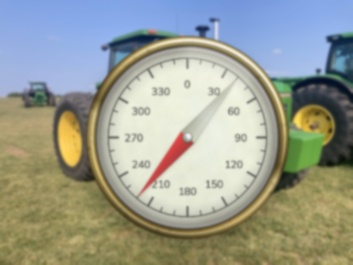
° 220
